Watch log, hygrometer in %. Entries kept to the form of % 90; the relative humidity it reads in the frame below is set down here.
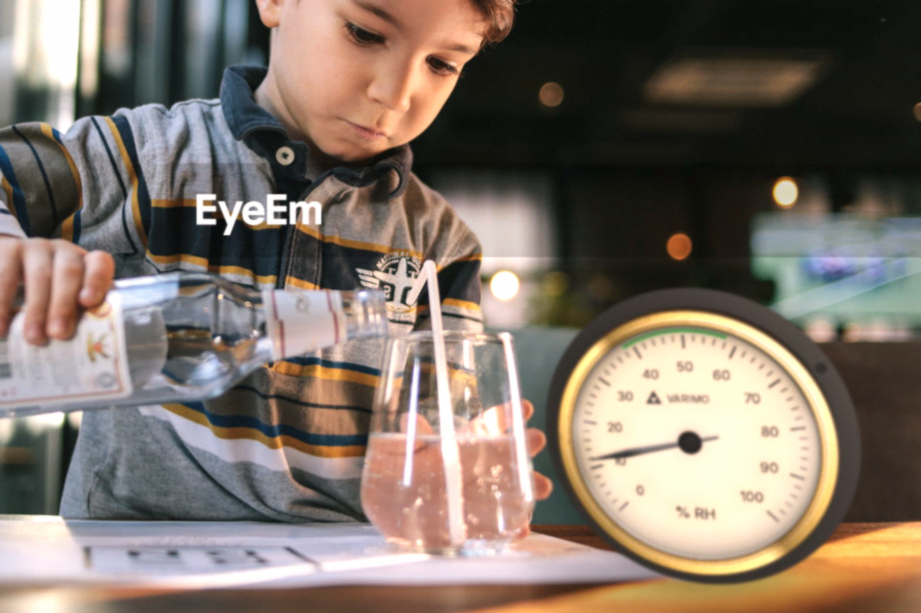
% 12
